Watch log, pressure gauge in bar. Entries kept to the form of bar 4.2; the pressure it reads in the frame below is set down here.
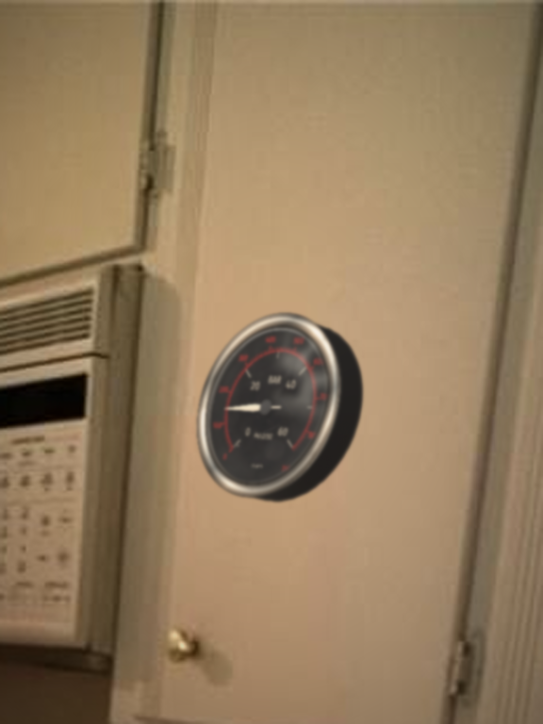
bar 10
